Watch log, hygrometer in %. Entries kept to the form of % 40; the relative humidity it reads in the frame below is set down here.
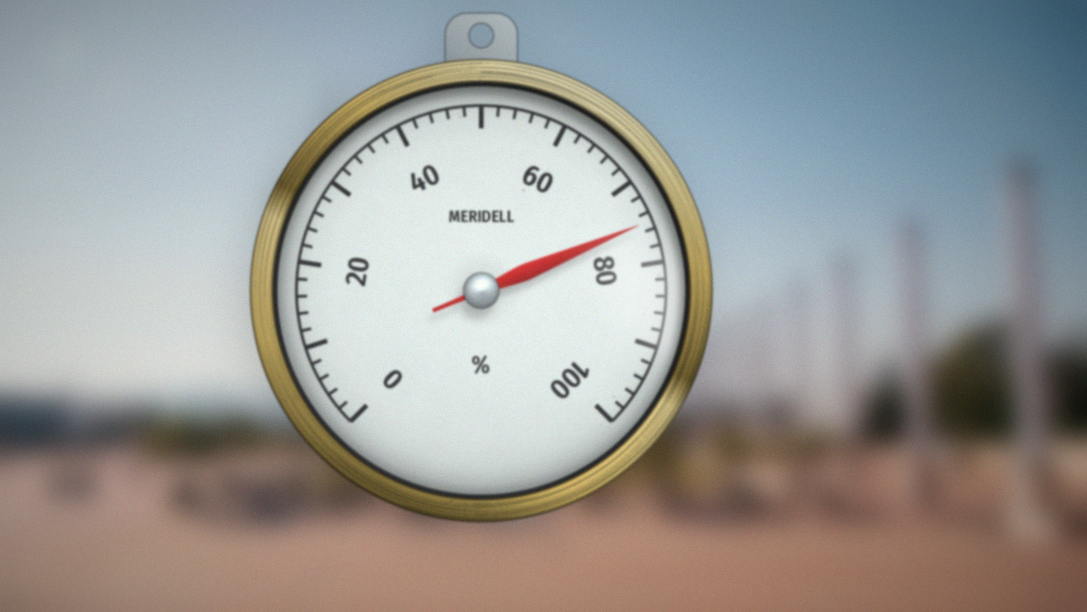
% 75
